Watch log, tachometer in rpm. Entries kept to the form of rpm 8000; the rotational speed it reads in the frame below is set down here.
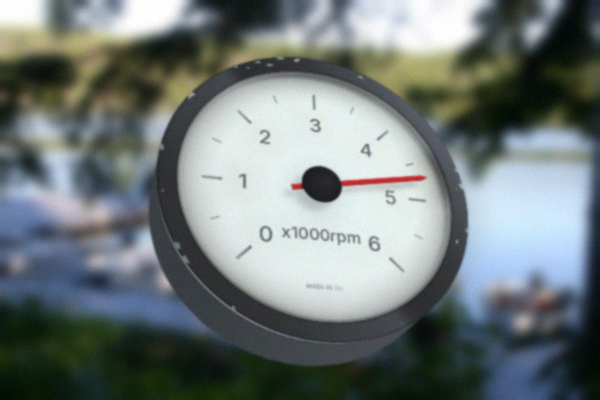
rpm 4750
